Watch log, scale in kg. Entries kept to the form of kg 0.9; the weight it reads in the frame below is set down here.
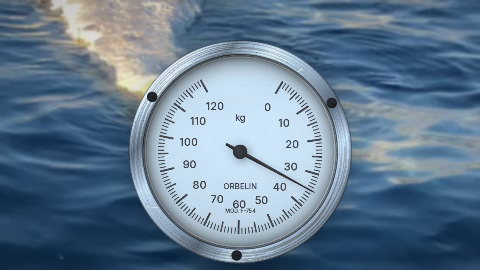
kg 35
